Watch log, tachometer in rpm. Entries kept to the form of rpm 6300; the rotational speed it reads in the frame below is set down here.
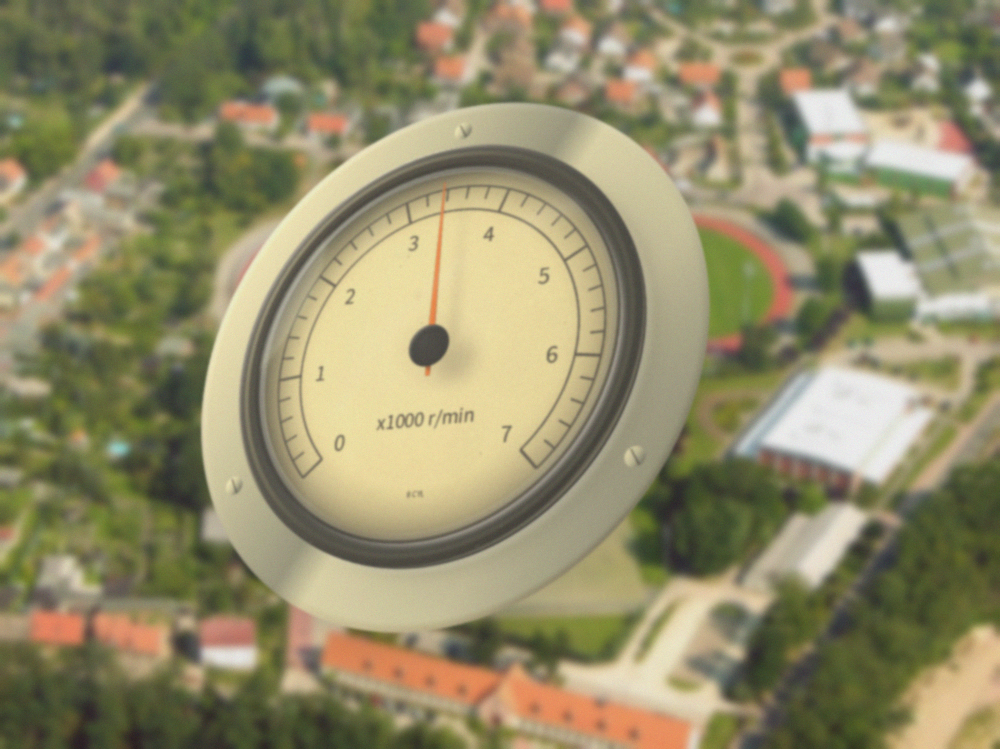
rpm 3400
